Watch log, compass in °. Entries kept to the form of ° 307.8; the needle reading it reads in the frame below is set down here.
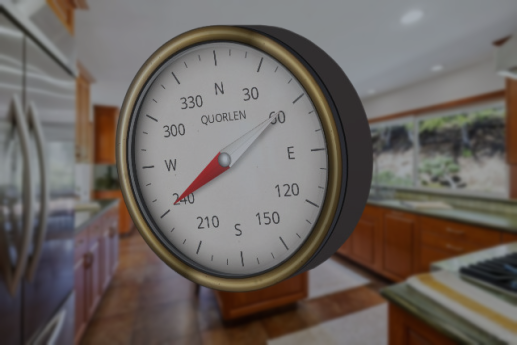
° 240
